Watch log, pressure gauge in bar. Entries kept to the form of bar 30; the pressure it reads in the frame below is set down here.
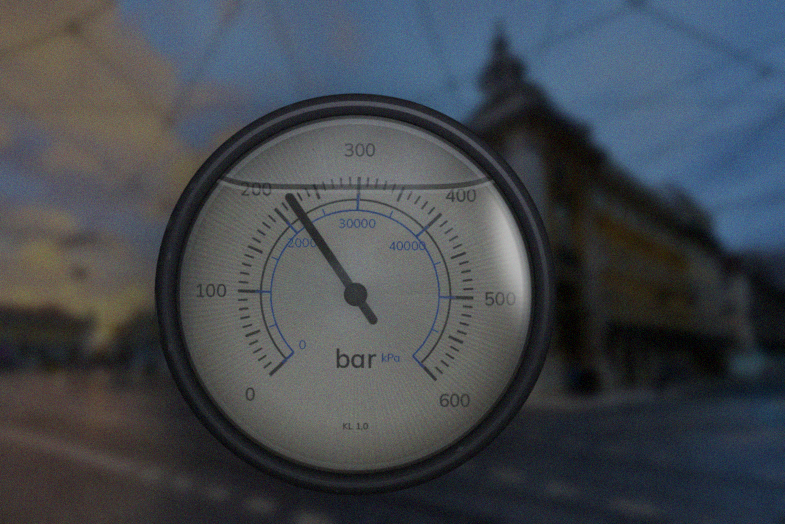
bar 220
